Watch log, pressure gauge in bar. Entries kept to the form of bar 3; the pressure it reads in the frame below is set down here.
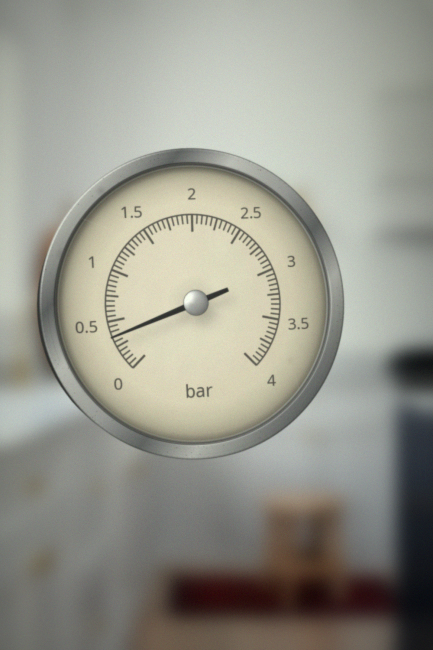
bar 0.35
